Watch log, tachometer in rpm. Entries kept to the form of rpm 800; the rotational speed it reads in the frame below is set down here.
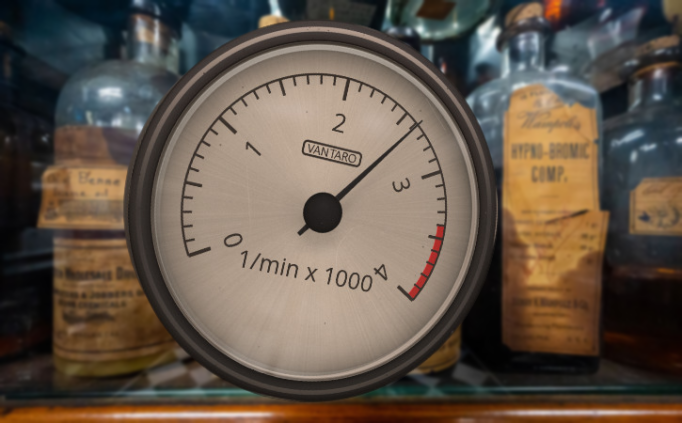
rpm 2600
